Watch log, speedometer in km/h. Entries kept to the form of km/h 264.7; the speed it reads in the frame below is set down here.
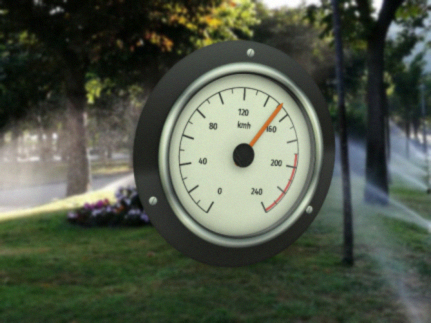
km/h 150
